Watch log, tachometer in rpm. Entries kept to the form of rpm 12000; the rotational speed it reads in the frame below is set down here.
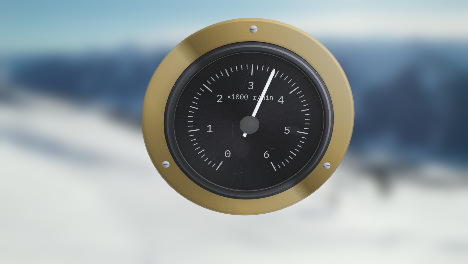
rpm 3400
